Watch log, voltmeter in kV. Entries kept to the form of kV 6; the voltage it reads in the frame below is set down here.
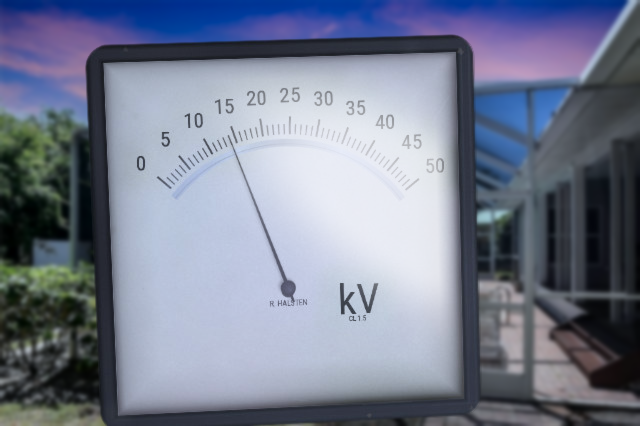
kV 14
